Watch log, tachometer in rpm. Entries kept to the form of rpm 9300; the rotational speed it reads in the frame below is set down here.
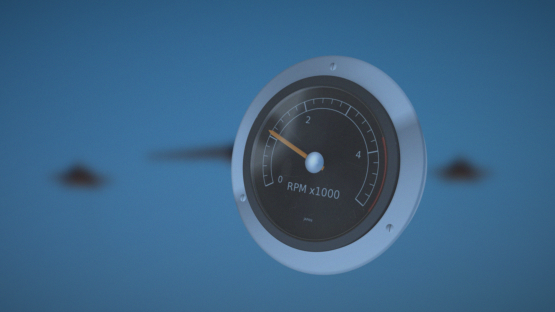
rpm 1100
